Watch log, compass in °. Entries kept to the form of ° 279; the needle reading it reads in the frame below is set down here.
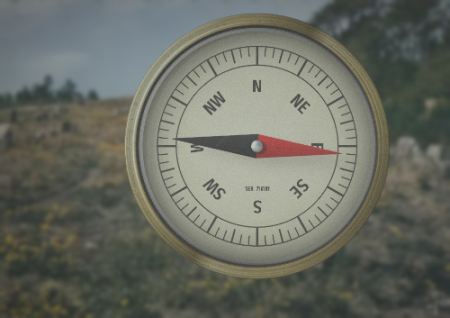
° 95
